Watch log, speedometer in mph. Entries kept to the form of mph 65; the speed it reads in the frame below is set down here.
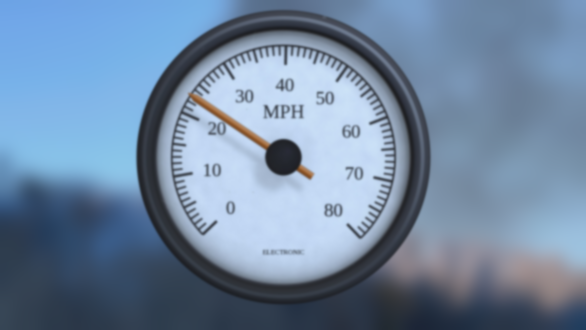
mph 23
